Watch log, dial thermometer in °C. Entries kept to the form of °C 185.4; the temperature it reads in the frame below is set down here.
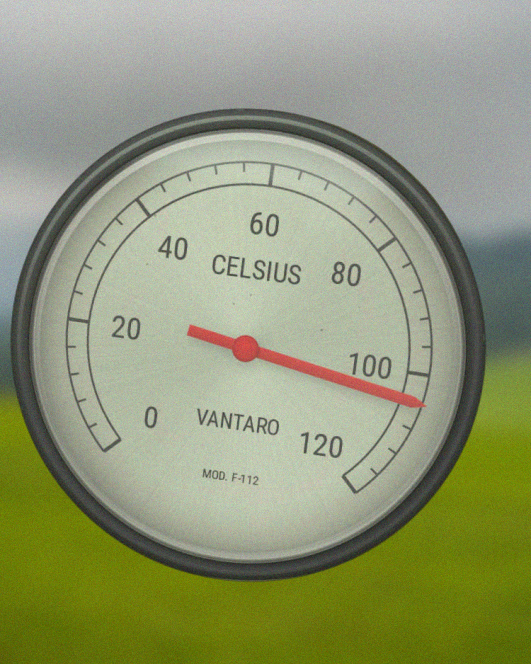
°C 104
